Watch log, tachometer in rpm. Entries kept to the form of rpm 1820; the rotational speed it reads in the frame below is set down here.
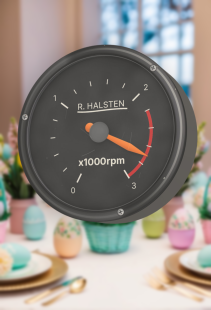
rpm 2700
